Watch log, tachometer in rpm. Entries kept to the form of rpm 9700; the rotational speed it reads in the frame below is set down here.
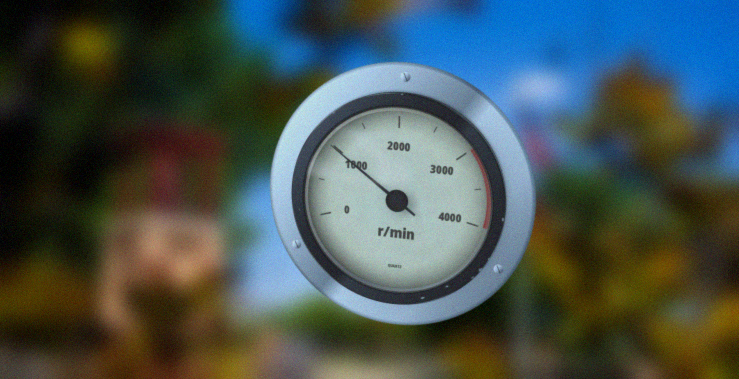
rpm 1000
